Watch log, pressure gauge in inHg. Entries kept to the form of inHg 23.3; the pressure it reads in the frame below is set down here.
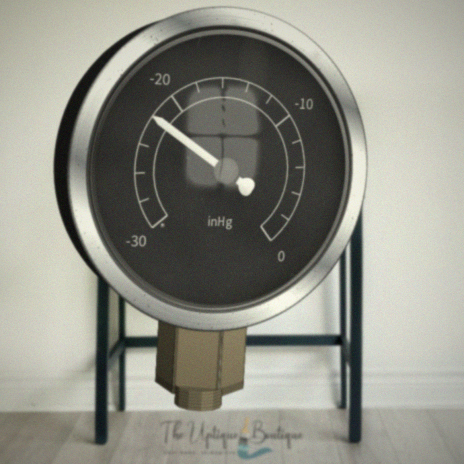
inHg -22
